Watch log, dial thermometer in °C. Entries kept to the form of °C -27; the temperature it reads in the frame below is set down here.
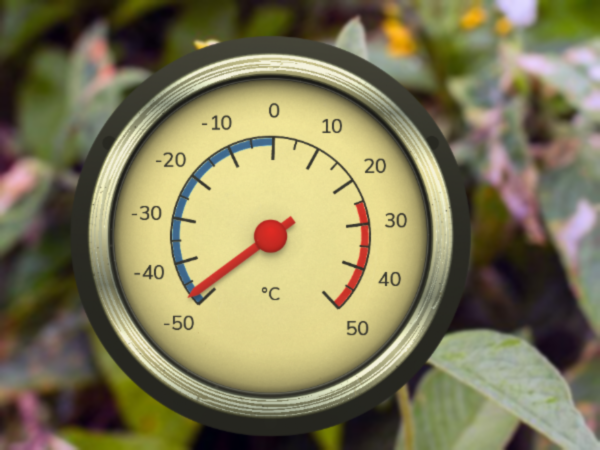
°C -47.5
